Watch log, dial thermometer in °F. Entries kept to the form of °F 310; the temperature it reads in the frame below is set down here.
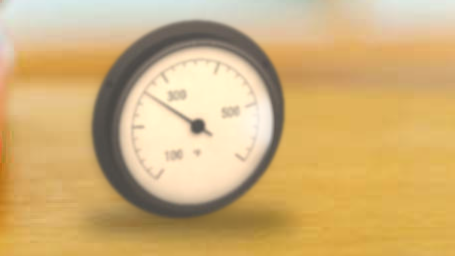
°F 260
